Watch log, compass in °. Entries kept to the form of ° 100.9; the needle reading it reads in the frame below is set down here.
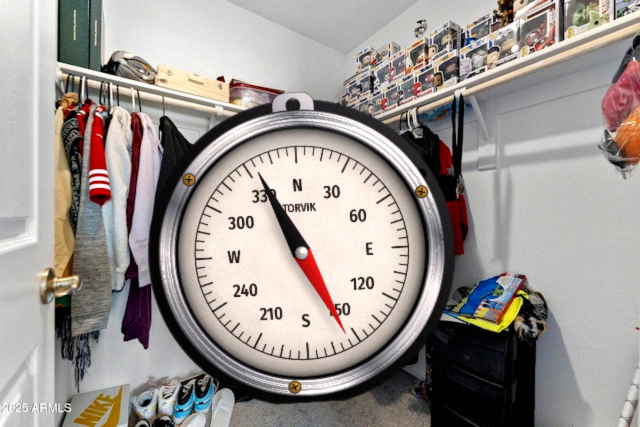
° 155
